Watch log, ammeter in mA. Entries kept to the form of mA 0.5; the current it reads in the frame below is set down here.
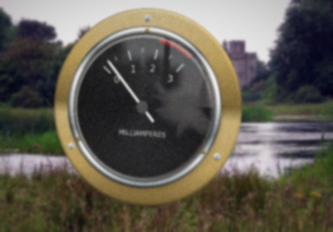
mA 0.25
